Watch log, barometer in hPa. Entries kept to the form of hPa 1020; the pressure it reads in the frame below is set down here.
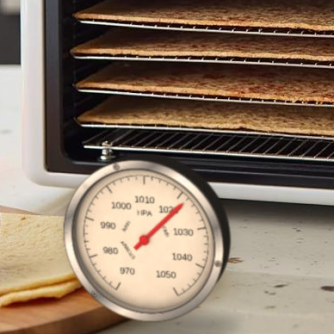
hPa 1022
